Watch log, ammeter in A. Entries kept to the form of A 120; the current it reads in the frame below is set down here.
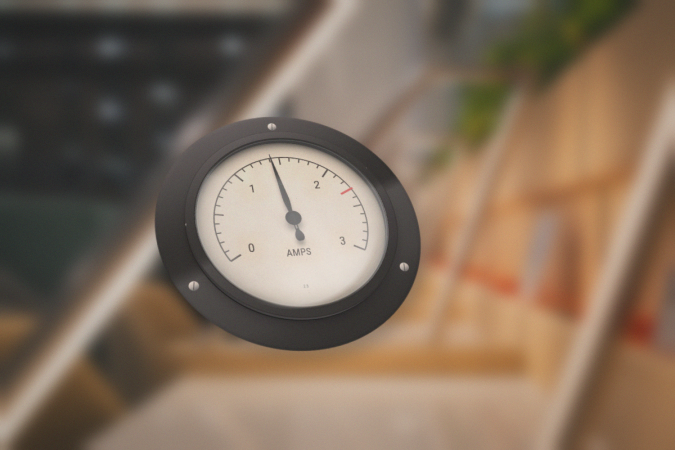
A 1.4
